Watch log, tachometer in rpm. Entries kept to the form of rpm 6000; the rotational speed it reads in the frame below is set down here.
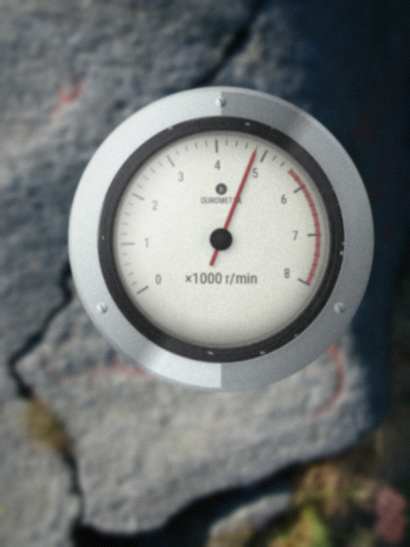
rpm 4800
